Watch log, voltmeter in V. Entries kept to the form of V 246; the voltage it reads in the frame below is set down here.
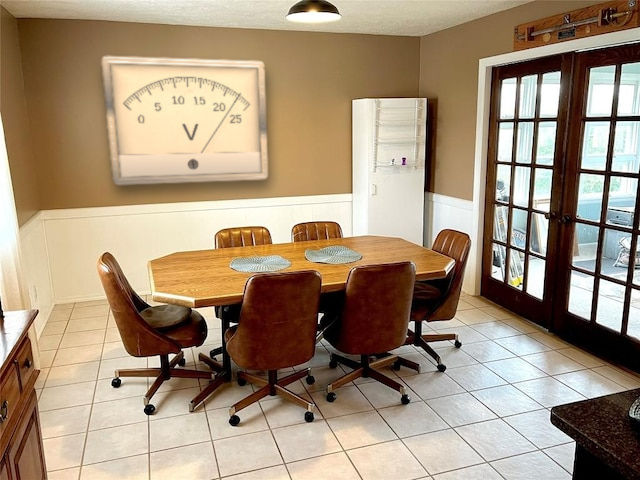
V 22.5
